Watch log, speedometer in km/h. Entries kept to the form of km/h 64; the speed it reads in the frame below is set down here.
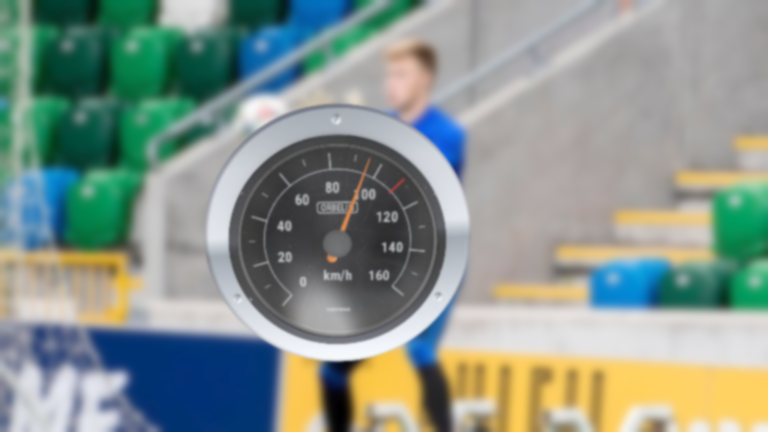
km/h 95
